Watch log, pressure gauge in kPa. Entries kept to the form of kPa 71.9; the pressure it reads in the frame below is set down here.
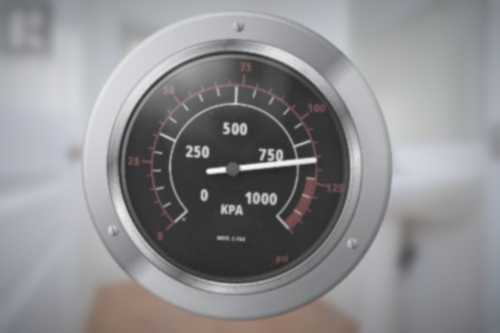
kPa 800
